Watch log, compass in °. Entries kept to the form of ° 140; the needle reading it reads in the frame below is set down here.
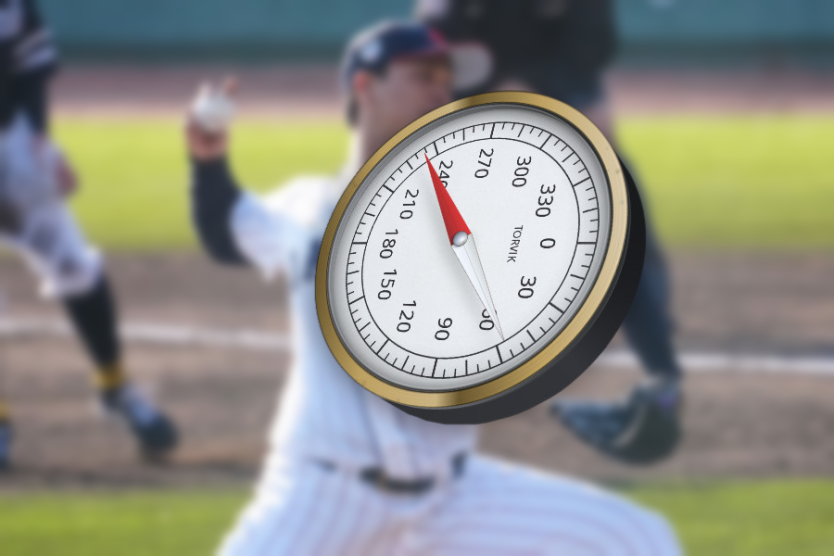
° 235
